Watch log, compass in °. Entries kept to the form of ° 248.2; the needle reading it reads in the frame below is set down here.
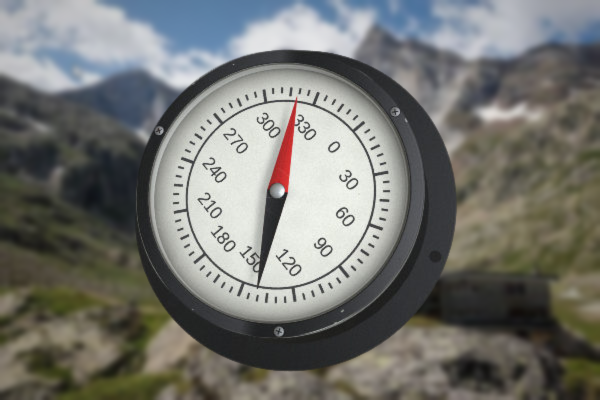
° 320
